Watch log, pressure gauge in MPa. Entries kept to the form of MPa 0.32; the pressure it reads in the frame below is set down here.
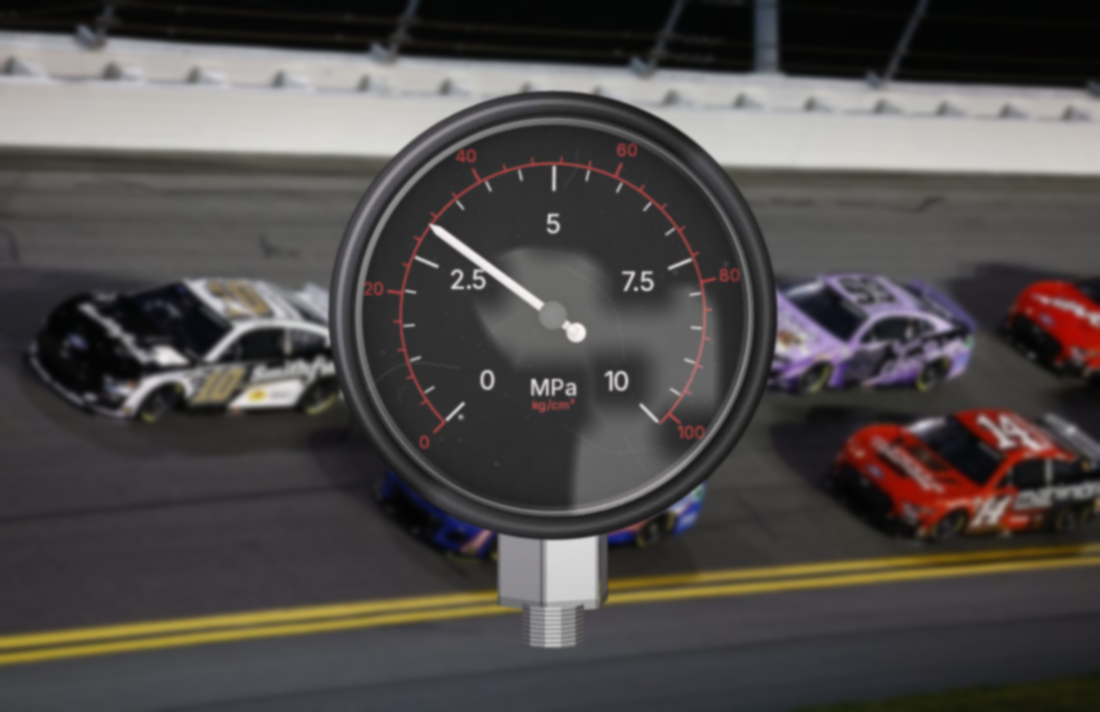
MPa 3
